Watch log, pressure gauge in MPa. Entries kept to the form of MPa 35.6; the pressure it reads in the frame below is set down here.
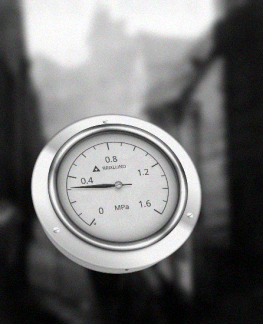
MPa 0.3
